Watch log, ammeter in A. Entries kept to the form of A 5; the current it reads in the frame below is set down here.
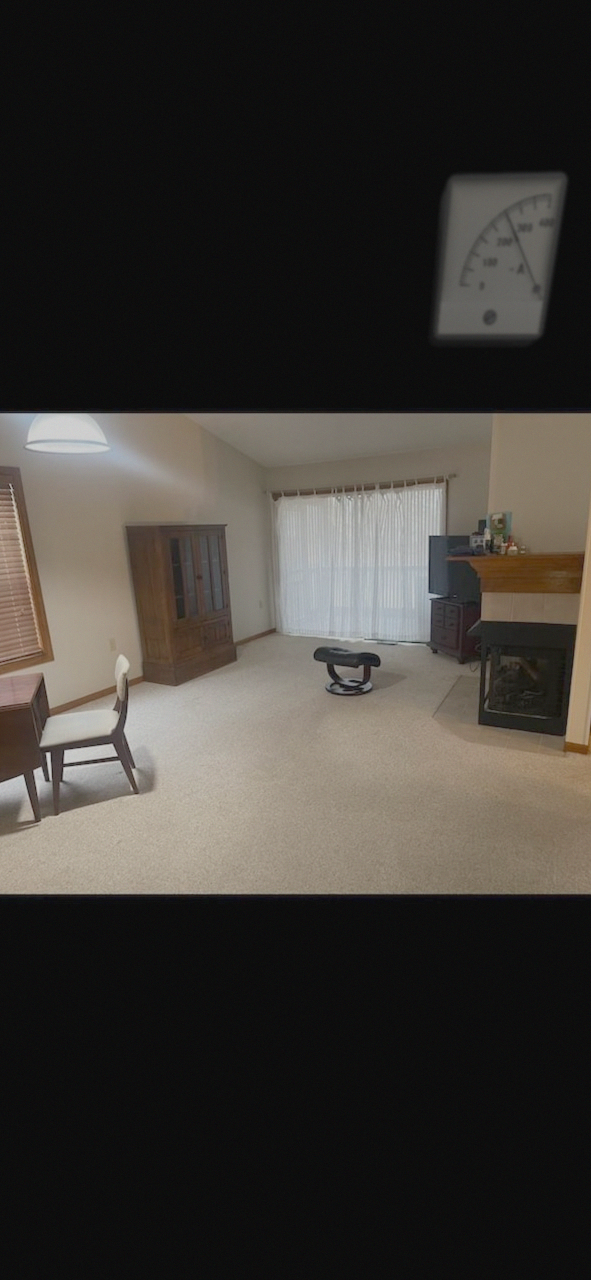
A 250
